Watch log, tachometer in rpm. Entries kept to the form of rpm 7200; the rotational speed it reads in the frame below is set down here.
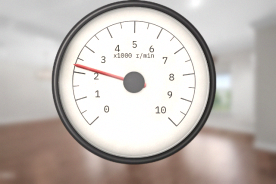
rpm 2250
